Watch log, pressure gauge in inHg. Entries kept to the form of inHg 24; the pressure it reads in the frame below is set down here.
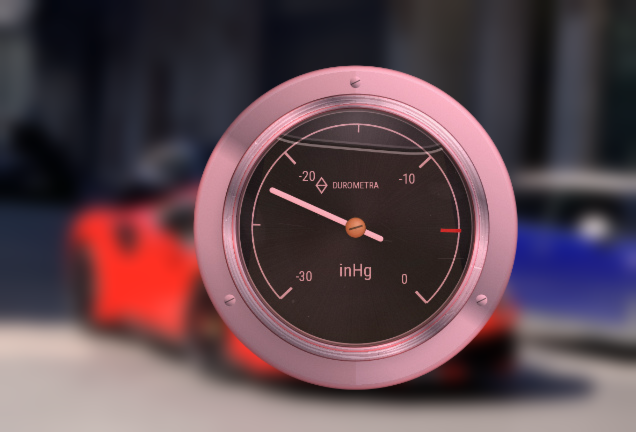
inHg -22.5
